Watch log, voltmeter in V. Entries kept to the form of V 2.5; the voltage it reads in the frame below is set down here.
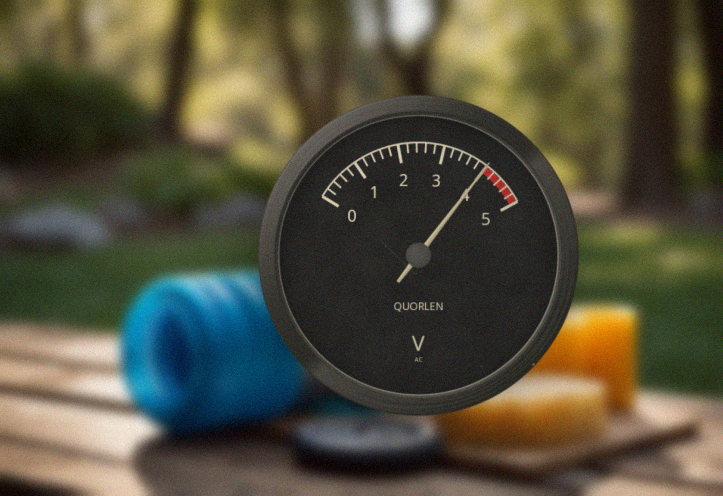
V 4
